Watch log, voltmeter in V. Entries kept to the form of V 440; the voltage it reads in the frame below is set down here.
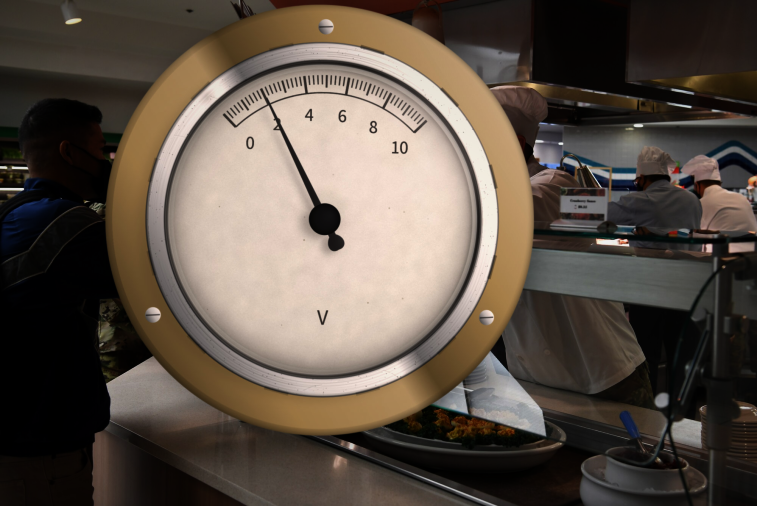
V 2
